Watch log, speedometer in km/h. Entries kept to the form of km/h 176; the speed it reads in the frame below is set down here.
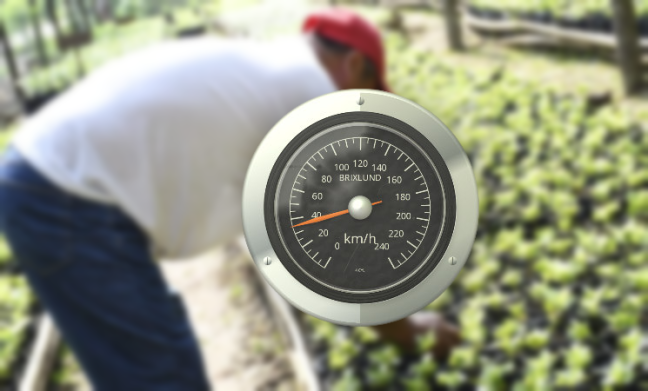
km/h 35
